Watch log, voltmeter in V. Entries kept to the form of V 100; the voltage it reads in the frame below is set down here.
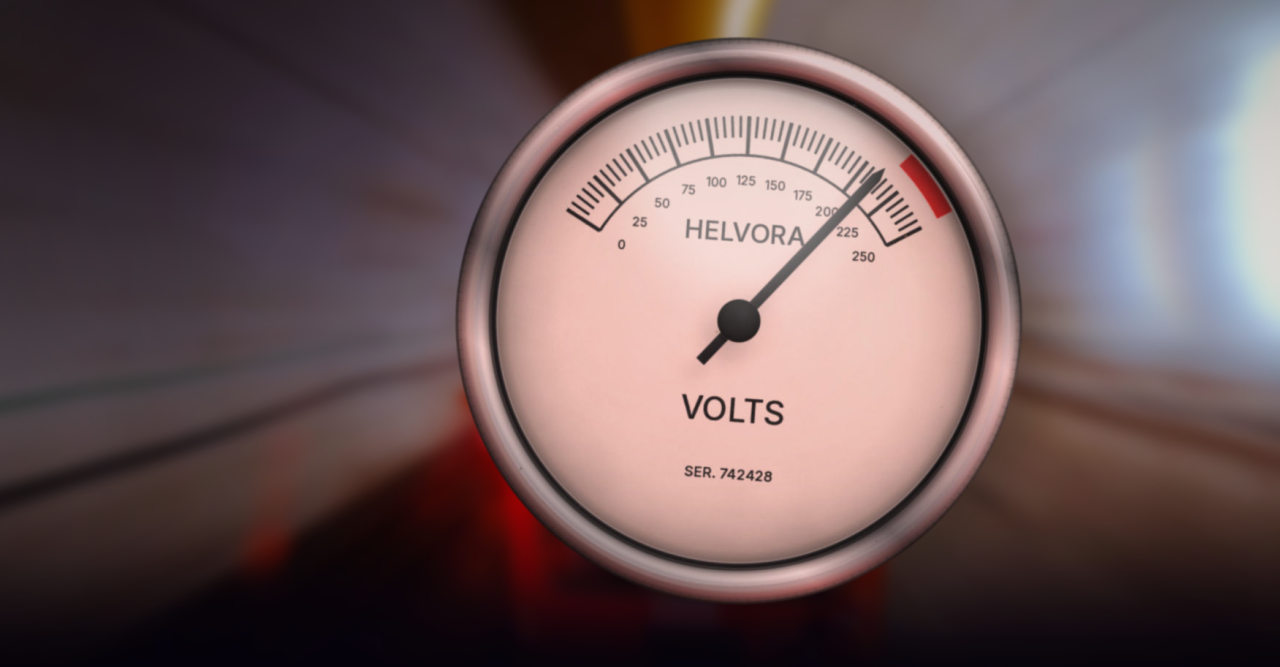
V 210
